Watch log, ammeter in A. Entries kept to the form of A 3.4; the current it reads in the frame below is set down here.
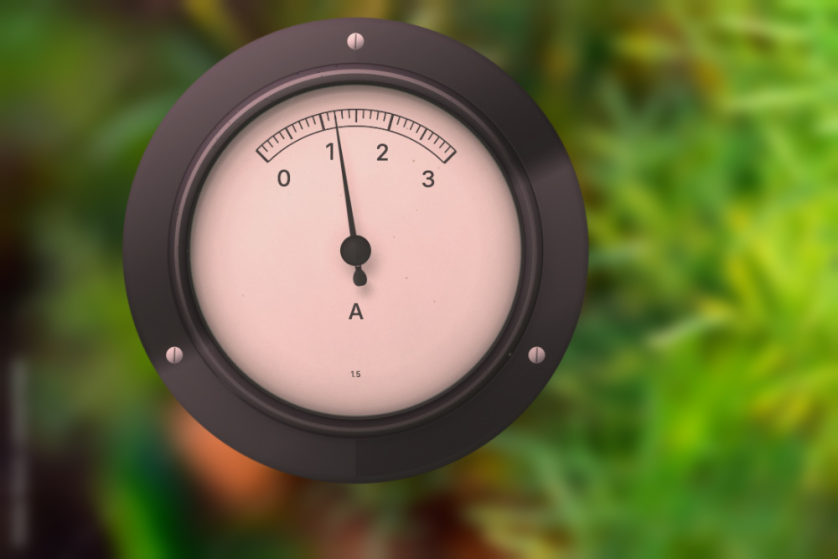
A 1.2
